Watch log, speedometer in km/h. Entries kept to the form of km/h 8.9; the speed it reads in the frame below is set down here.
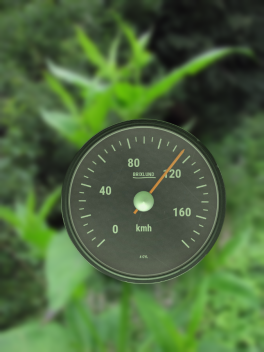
km/h 115
